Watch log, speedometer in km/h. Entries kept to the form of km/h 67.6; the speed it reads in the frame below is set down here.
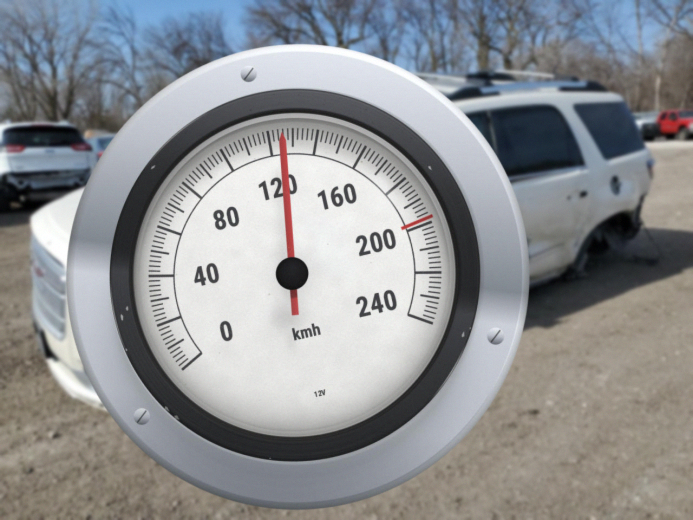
km/h 126
